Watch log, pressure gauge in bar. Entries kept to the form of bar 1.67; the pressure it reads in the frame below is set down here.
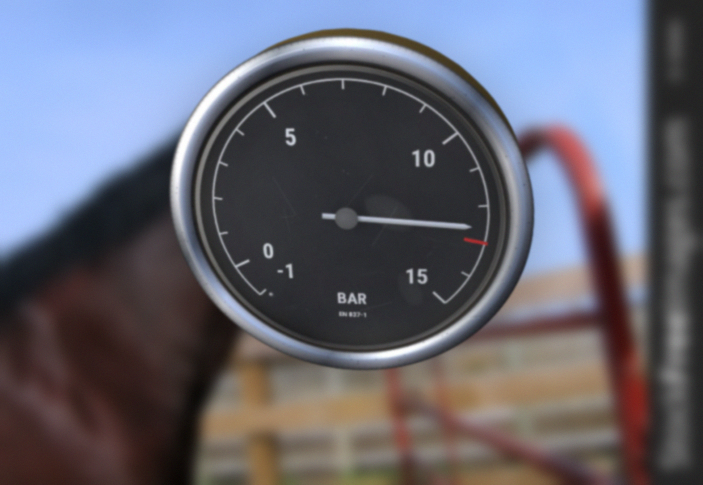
bar 12.5
